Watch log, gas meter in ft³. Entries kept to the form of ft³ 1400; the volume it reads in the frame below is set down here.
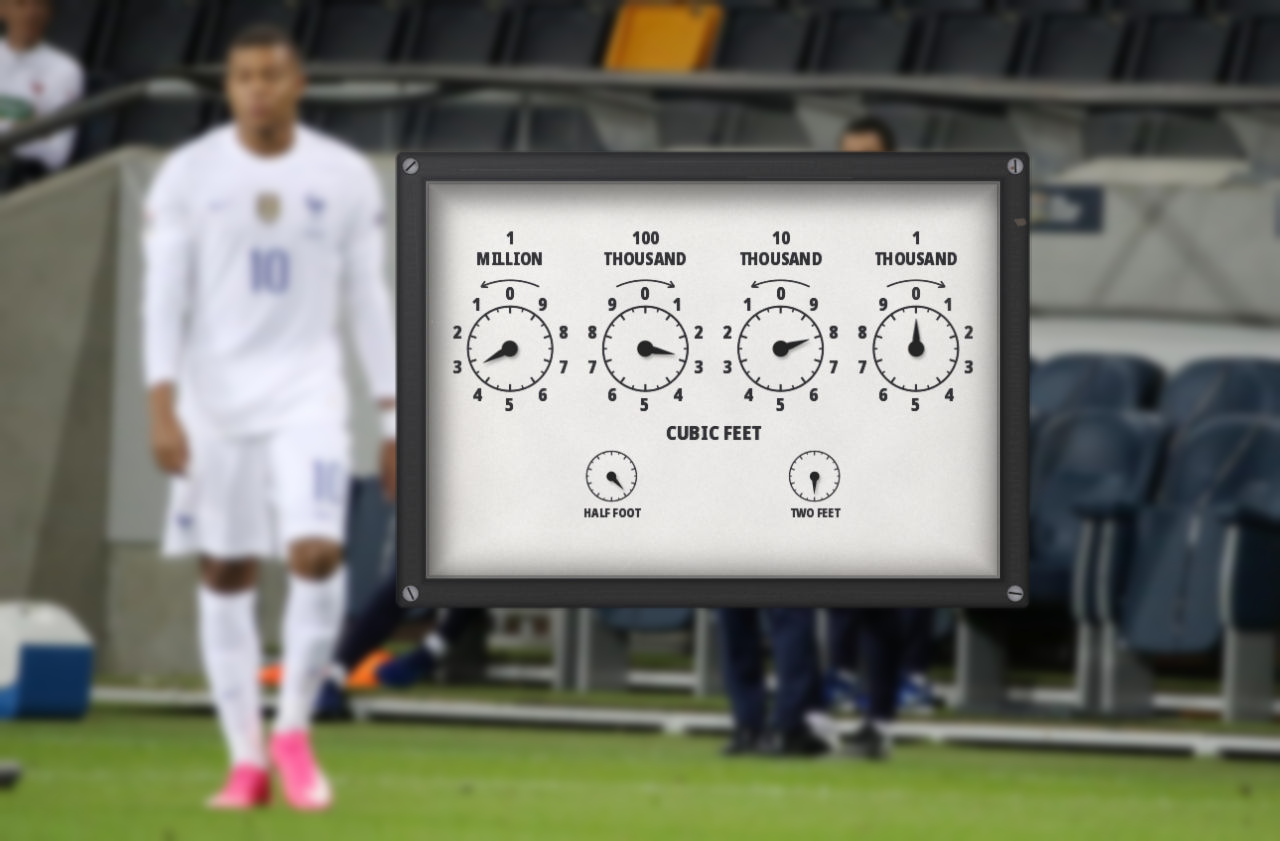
ft³ 328000
